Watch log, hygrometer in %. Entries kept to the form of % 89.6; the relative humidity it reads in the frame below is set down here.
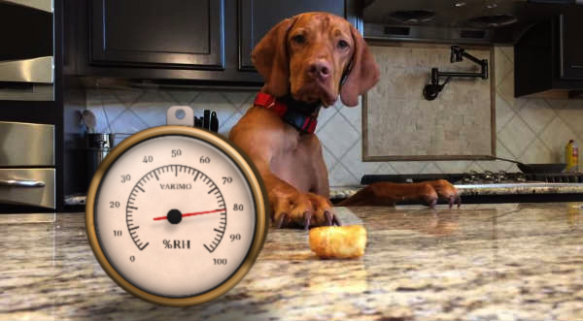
% 80
